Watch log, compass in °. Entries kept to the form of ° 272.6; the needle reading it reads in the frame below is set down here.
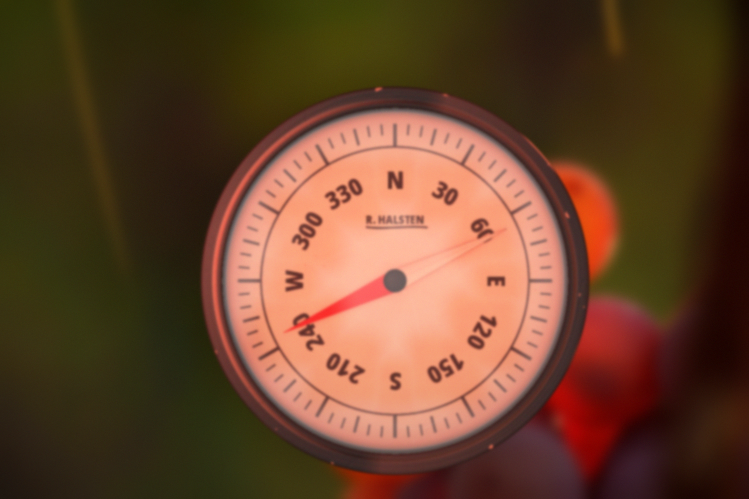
° 245
